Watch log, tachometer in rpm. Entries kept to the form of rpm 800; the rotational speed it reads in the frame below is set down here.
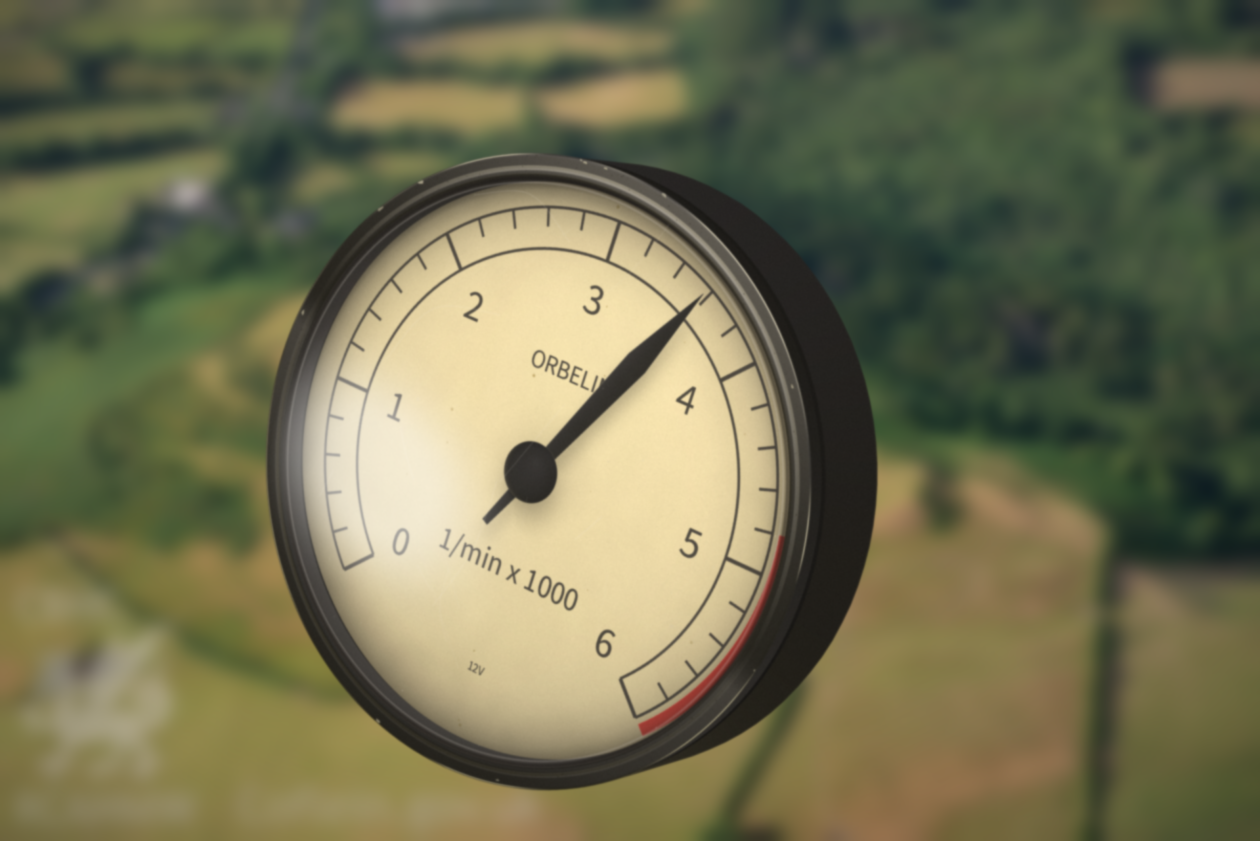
rpm 3600
